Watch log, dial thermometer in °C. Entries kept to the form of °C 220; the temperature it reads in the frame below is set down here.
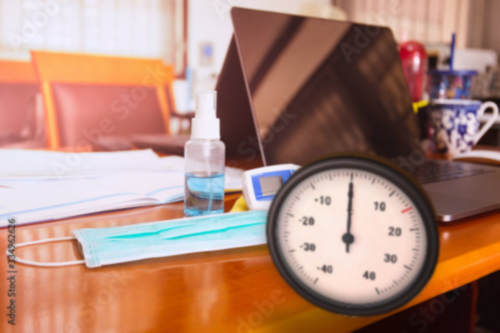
°C 0
